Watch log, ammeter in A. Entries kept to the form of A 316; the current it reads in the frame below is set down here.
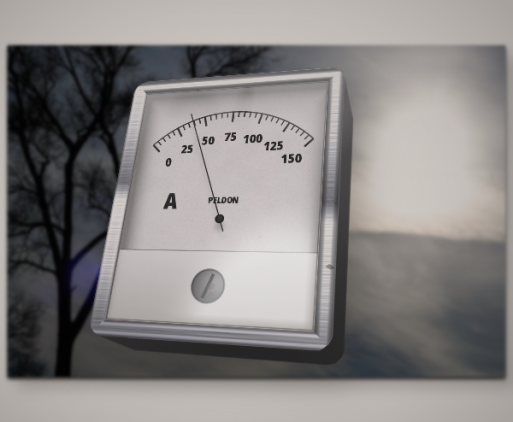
A 40
